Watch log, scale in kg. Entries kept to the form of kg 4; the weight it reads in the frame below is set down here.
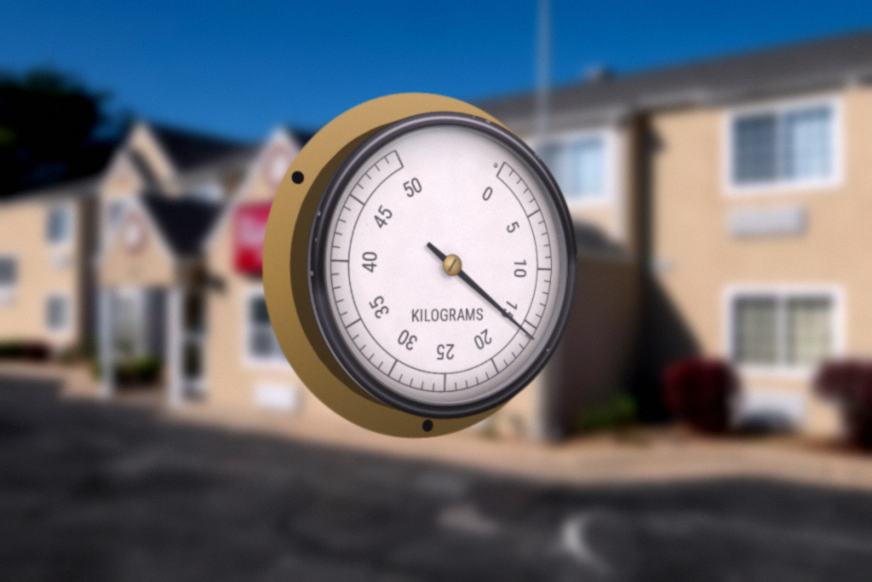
kg 16
